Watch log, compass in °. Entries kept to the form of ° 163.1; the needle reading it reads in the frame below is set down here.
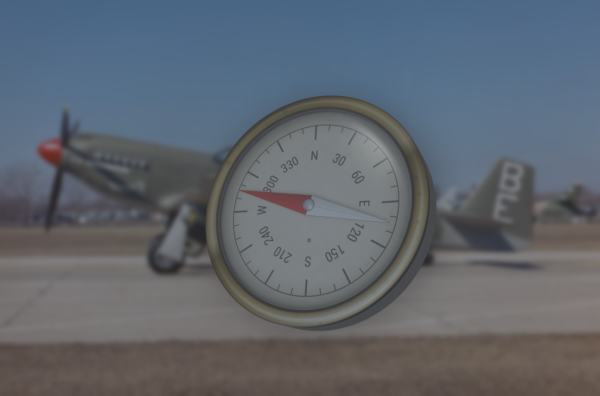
° 285
